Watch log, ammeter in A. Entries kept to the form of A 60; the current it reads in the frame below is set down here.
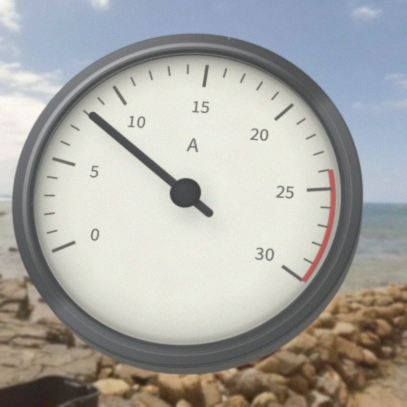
A 8
